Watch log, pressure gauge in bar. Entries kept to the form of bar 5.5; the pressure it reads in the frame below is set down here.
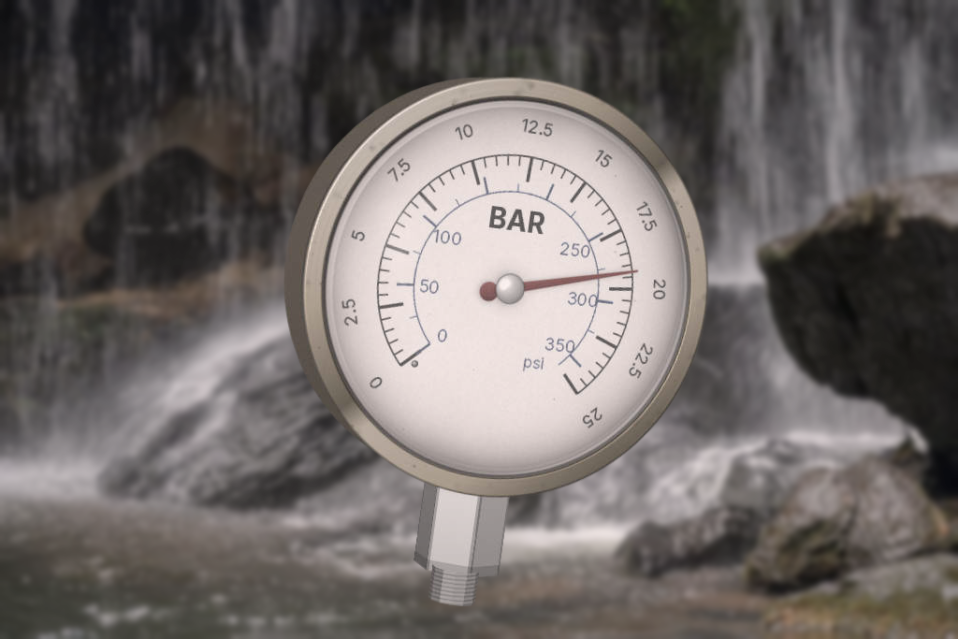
bar 19.25
